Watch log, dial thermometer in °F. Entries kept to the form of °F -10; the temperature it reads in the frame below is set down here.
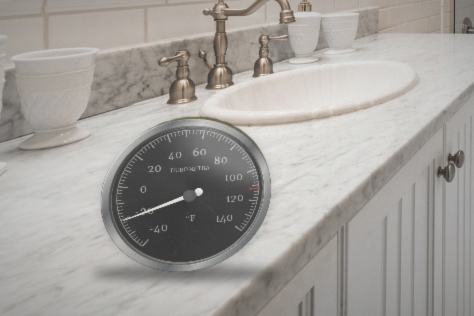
°F -20
